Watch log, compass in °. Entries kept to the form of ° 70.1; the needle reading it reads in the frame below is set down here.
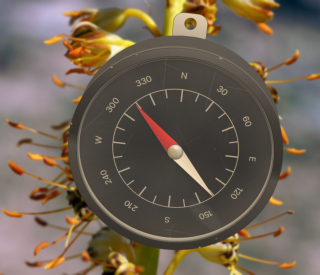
° 315
